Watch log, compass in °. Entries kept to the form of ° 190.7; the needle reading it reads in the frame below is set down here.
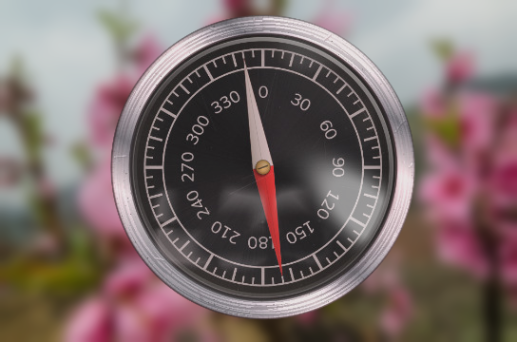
° 170
